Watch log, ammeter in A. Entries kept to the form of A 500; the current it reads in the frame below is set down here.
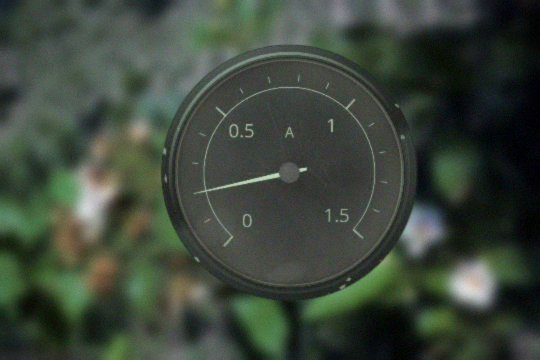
A 0.2
